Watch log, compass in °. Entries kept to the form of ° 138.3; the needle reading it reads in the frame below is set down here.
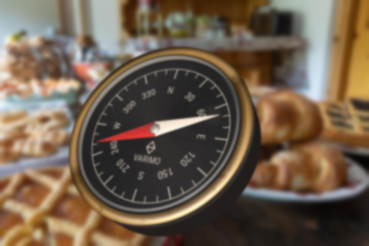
° 250
